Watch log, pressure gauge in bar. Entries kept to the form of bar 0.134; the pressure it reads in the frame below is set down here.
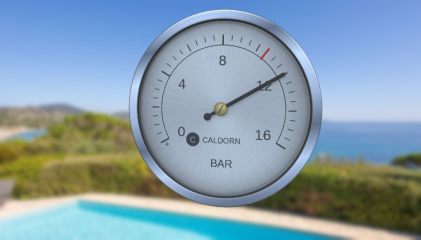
bar 12
